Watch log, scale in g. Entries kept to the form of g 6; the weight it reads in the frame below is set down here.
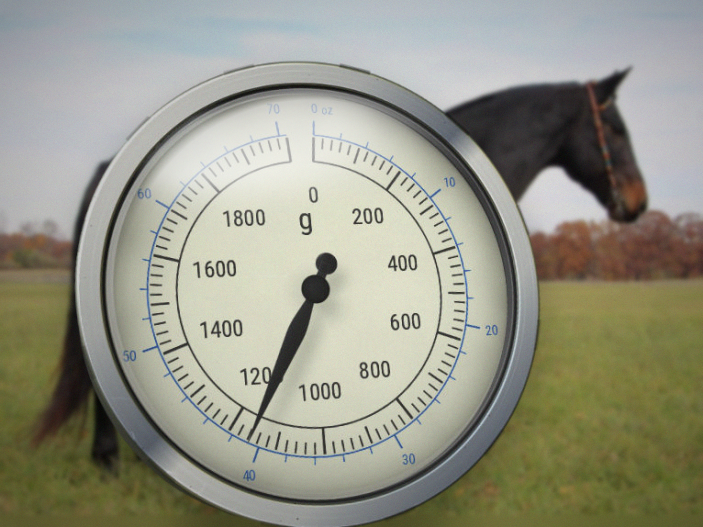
g 1160
